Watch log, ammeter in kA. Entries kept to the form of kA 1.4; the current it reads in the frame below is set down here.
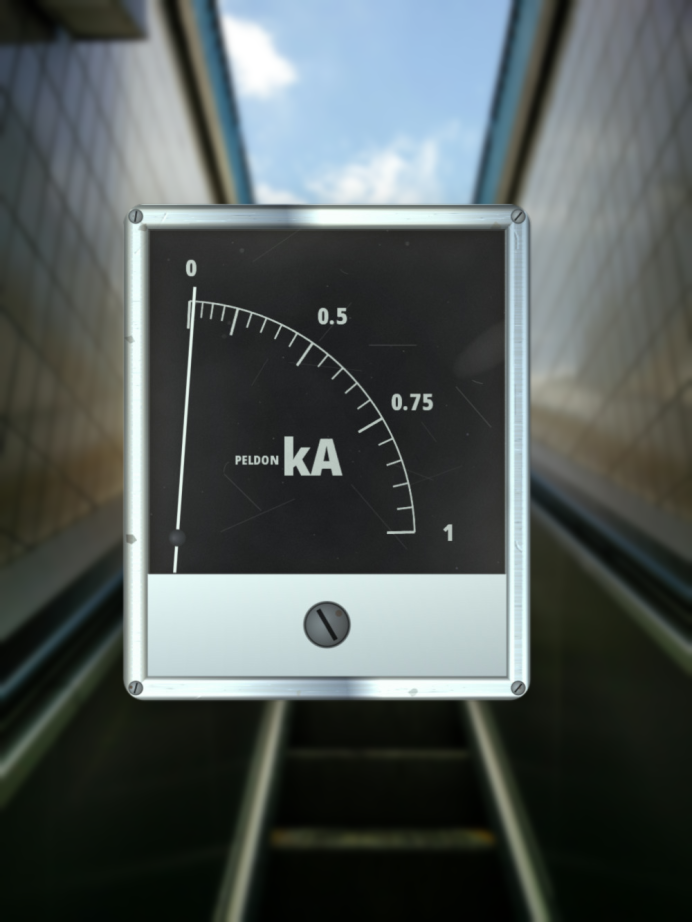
kA 0.05
